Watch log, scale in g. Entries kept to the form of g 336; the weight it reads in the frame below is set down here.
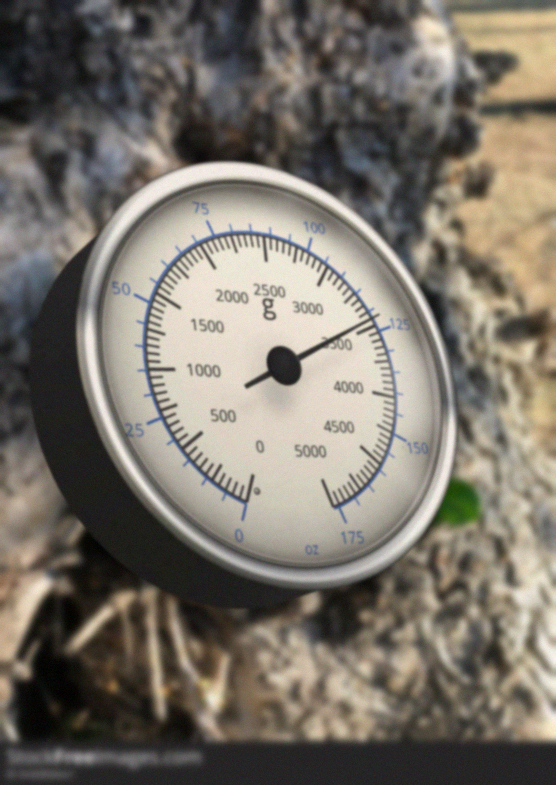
g 3450
